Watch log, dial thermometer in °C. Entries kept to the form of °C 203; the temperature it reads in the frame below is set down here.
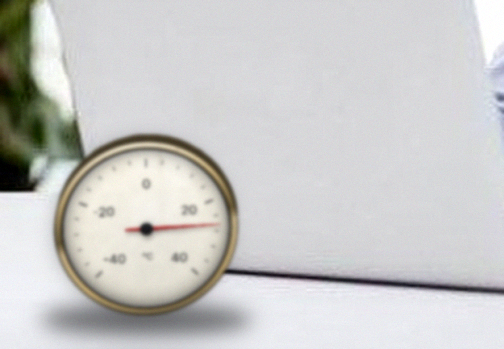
°C 26
